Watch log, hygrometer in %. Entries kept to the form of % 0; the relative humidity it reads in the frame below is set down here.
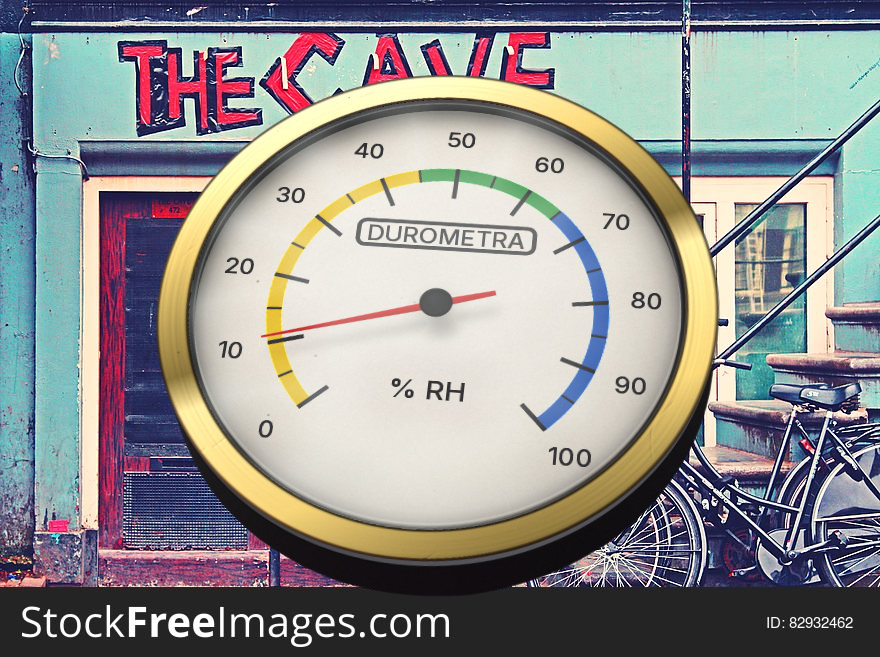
% 10
